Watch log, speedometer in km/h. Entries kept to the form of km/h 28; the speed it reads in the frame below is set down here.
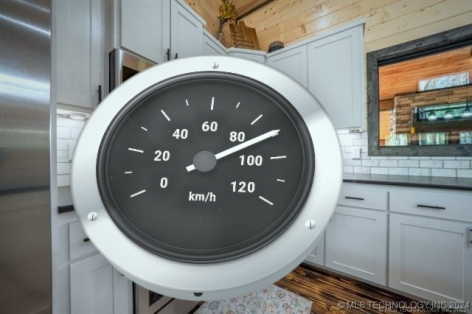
km/h 90
